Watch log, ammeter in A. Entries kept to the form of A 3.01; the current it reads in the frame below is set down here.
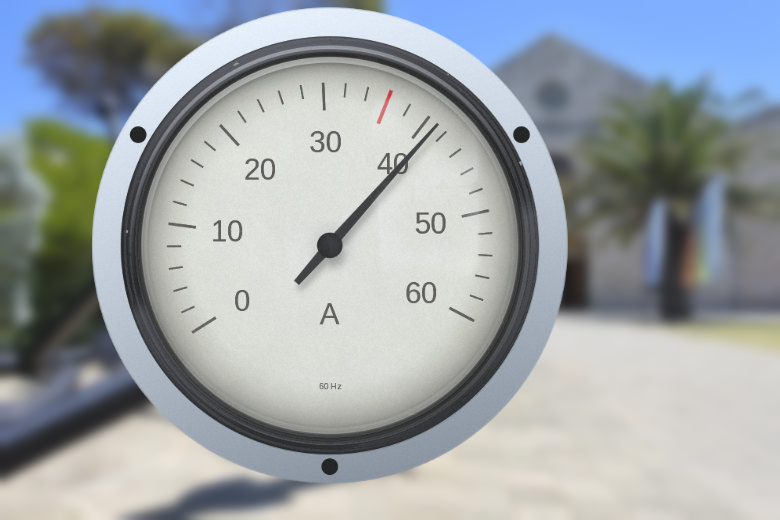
A 41
